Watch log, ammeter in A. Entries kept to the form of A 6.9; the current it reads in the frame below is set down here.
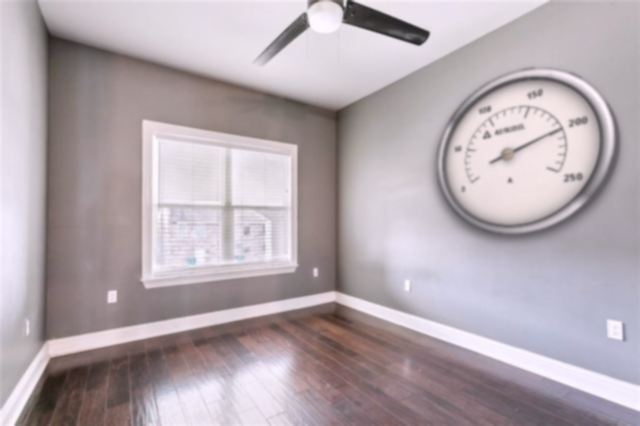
A 200
